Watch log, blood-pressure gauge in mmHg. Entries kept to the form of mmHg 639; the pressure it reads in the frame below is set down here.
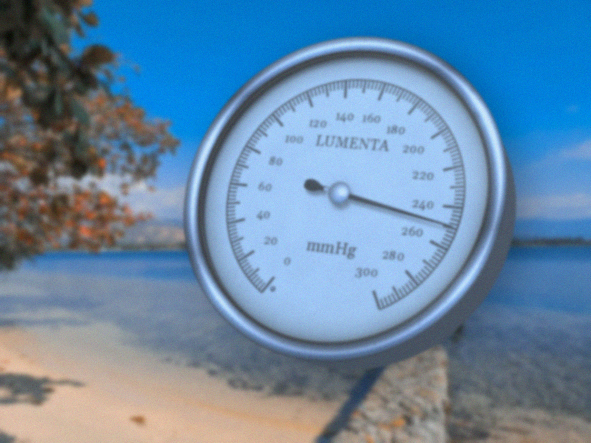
mmHg 250
